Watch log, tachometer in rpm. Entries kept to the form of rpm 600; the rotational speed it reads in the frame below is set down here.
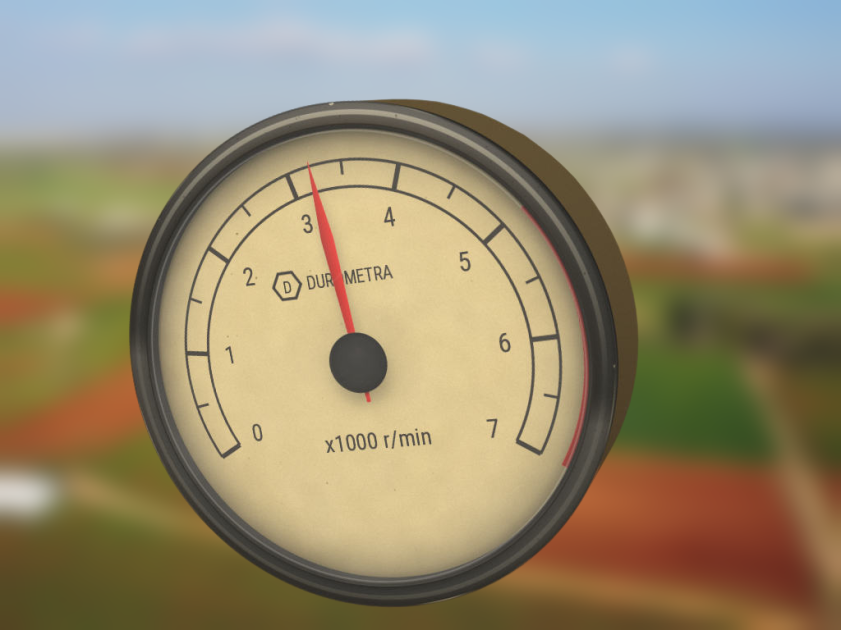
rpm 3250
